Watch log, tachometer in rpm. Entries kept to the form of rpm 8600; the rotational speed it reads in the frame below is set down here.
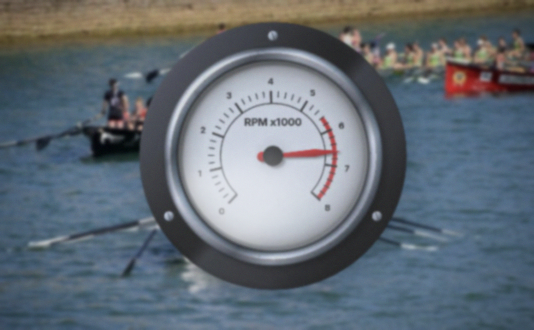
rpm 6600
